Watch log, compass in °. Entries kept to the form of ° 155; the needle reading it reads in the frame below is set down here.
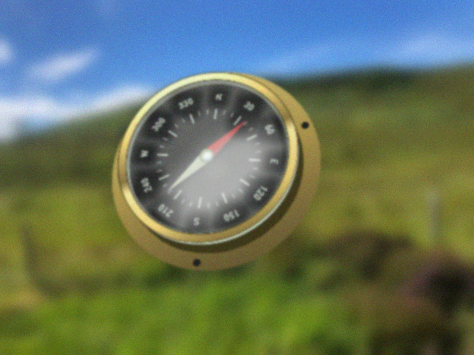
° 40
